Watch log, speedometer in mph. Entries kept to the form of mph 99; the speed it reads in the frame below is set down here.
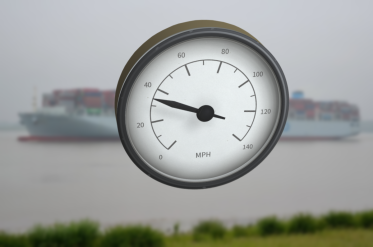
mph 35
